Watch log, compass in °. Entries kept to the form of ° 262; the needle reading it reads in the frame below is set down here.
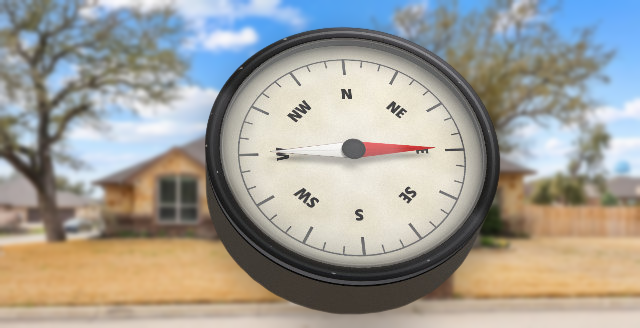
° 90
